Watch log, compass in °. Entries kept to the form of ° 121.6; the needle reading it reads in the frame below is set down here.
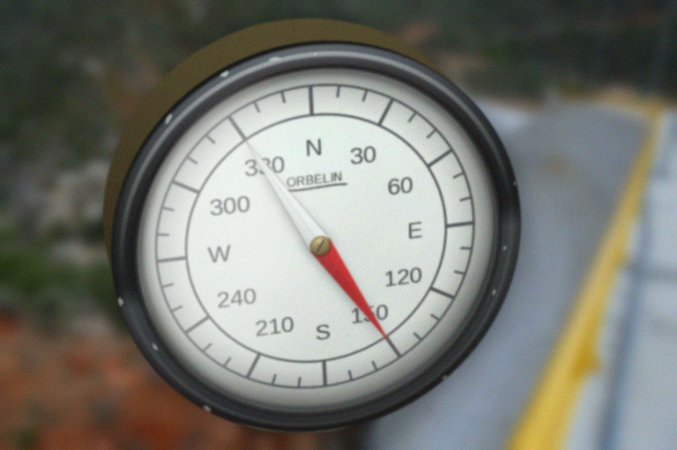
° 150
